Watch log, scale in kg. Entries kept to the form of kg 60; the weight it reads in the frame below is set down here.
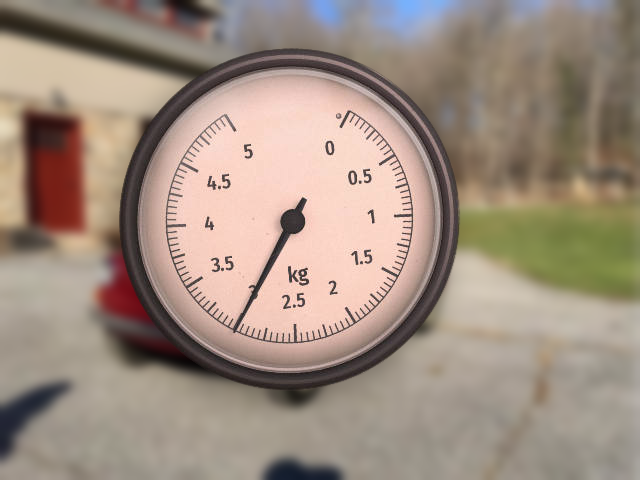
kg 3
